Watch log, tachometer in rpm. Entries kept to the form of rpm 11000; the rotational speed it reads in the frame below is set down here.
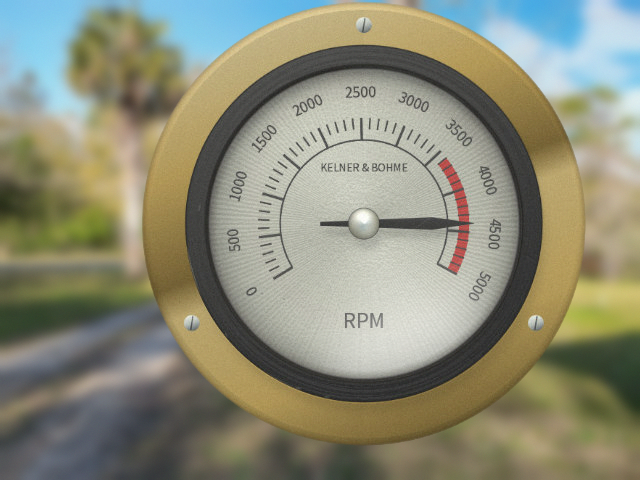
rpm 4400
